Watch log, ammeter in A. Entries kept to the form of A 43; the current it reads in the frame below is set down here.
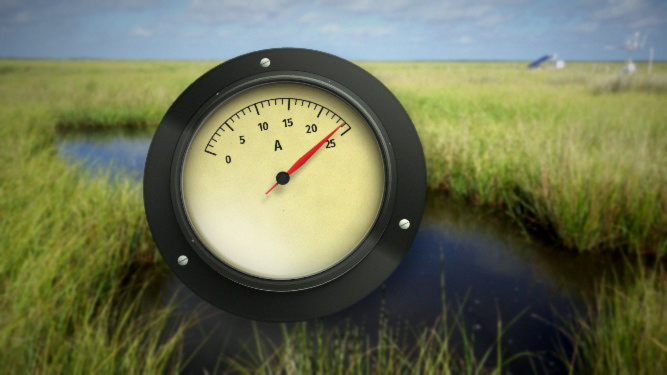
A 24
